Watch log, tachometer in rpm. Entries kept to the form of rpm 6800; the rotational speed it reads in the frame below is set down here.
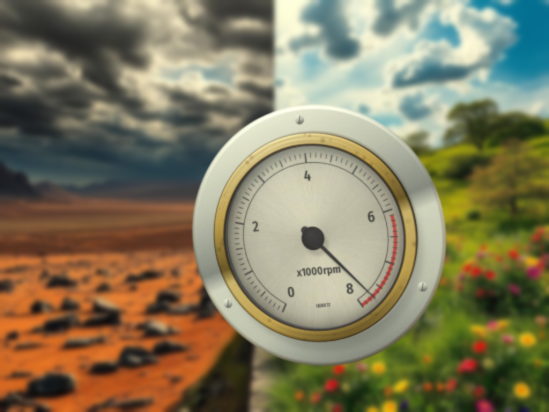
rpm 7700
